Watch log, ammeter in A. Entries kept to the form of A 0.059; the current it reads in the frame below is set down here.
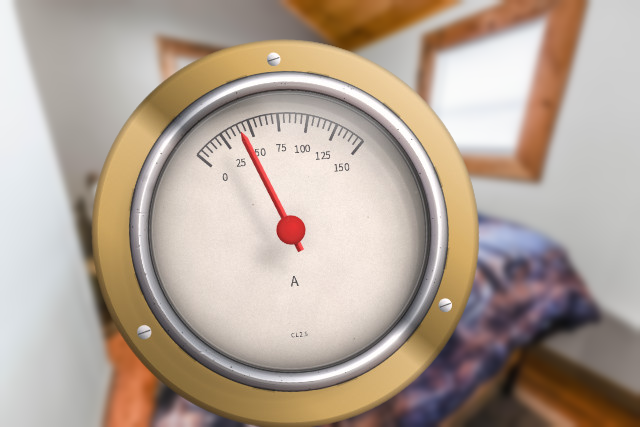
A 40
